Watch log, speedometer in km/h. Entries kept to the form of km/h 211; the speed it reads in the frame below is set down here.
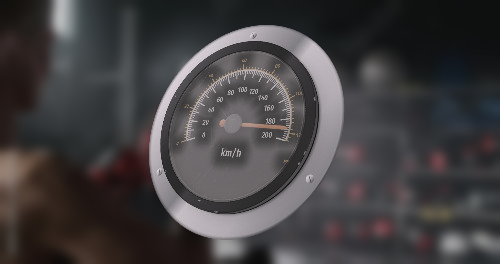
km/h 190
